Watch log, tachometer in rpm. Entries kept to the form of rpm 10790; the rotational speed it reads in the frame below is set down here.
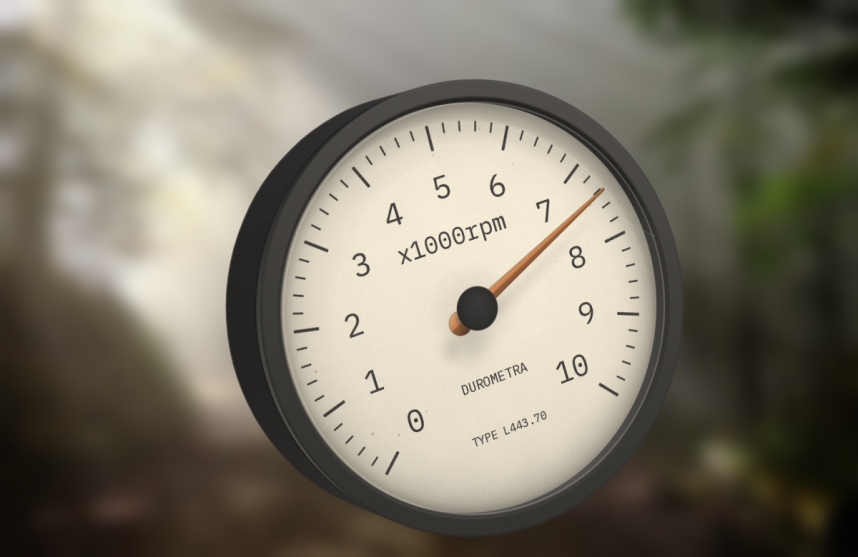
rpm 7400
